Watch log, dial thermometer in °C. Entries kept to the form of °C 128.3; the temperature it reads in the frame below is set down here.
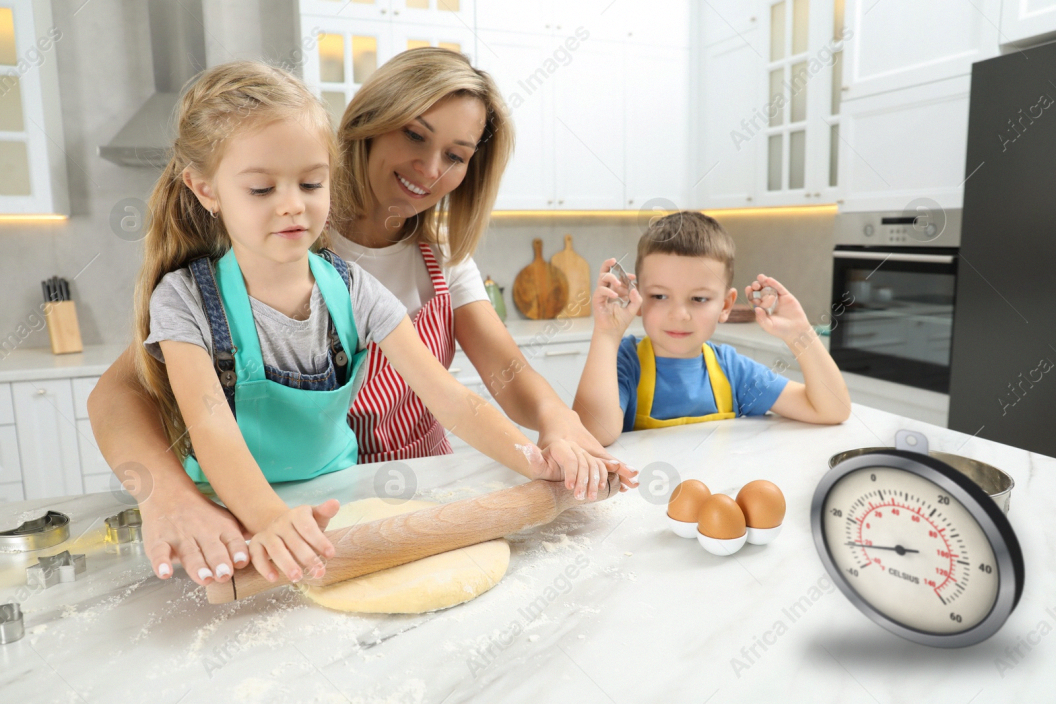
°C -30
